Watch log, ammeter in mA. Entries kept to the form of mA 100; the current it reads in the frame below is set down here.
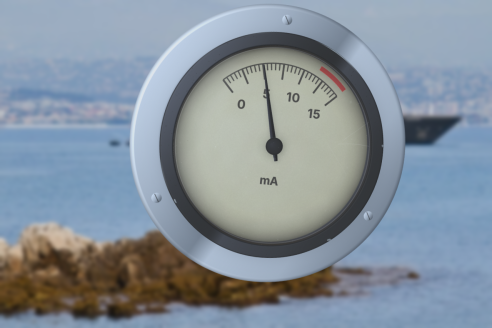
mA 5
